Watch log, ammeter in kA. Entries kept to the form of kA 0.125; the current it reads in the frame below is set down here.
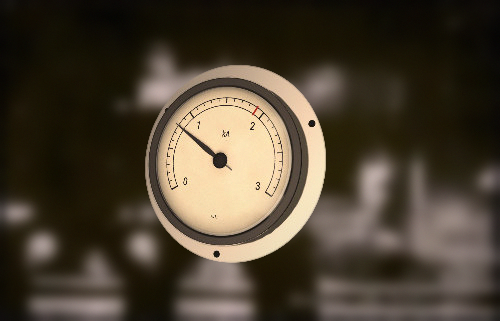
kA 0.8
